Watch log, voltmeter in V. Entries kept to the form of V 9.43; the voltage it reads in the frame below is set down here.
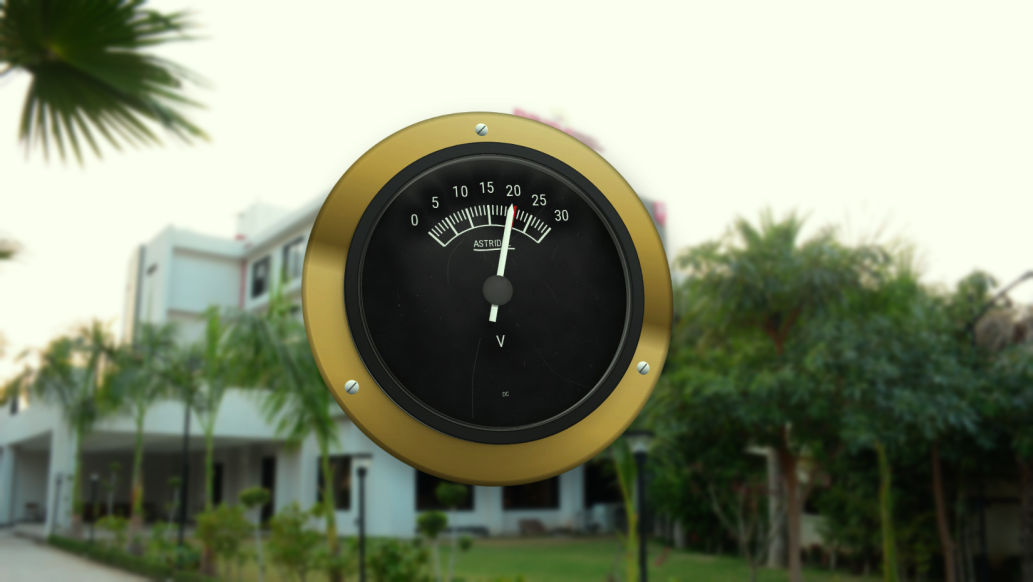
V 20
